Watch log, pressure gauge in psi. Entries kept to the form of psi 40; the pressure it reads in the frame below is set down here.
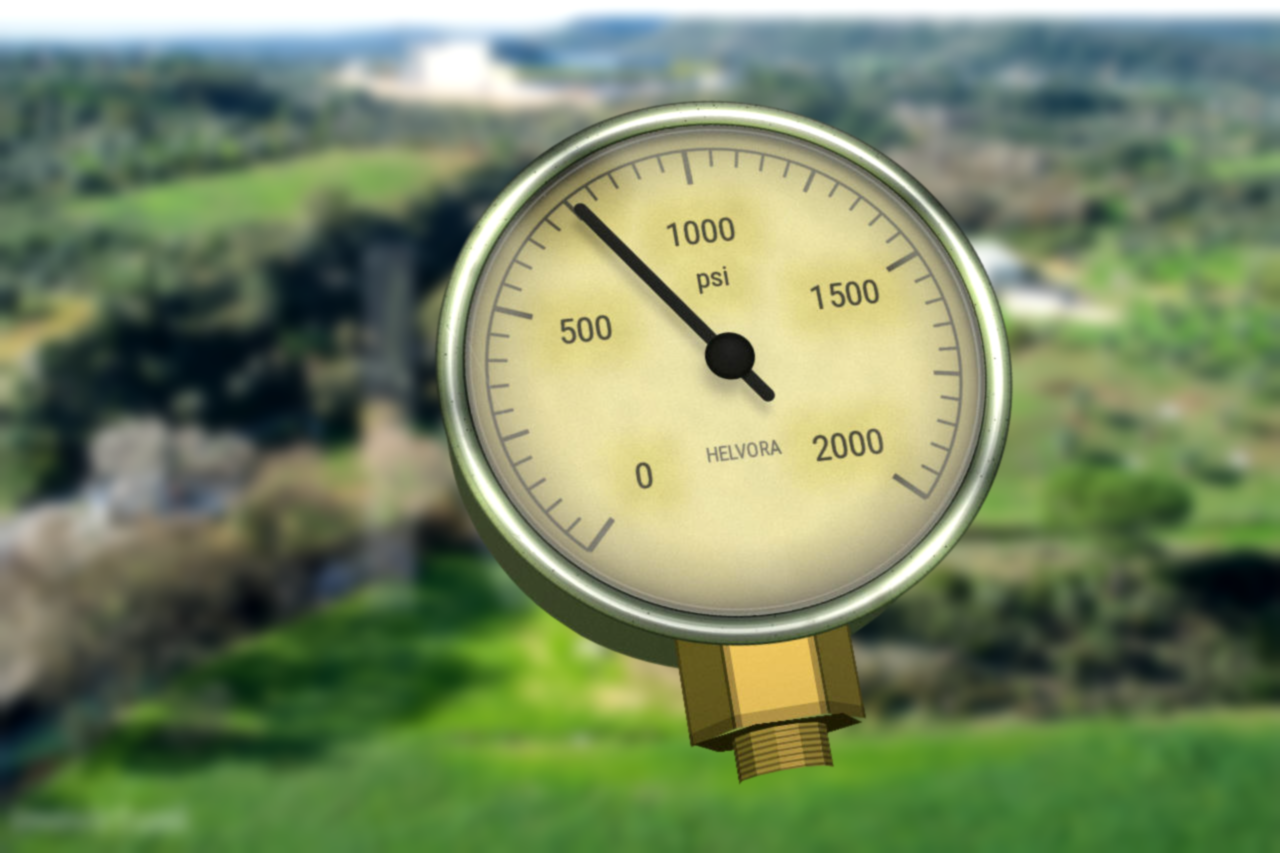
psi 750
